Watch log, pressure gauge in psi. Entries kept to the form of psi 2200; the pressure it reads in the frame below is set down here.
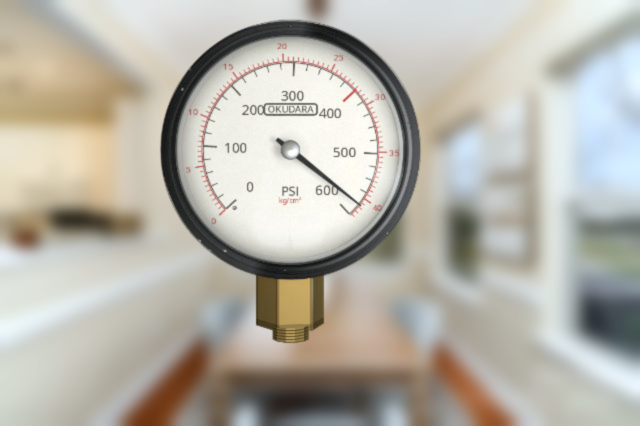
psi 580
